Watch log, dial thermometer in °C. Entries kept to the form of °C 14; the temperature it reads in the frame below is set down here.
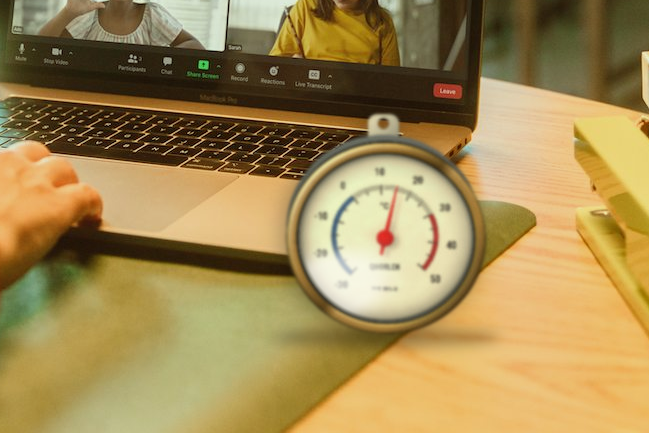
°C 15
